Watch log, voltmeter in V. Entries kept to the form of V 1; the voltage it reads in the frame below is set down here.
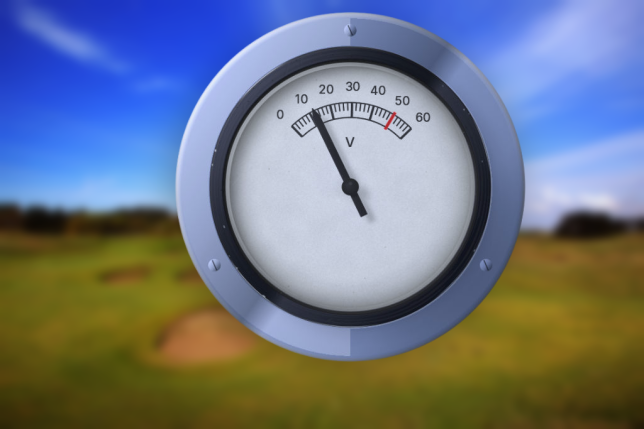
V 12
